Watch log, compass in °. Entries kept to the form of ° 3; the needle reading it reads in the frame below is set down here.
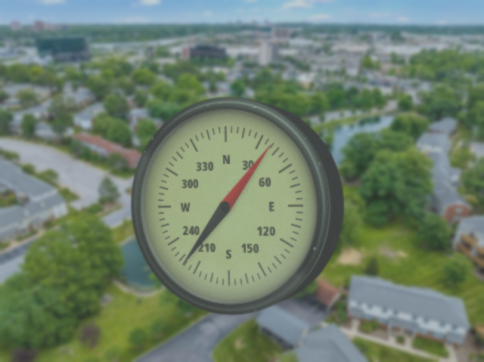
° 40
